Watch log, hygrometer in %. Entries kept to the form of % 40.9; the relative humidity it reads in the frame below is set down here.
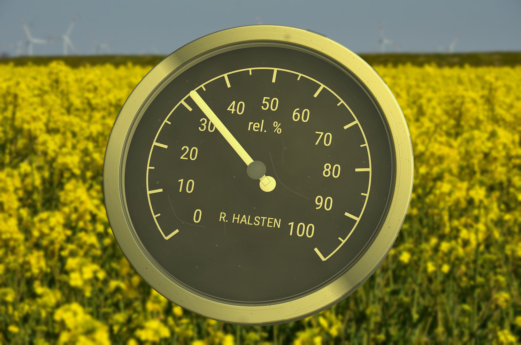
% 32.5
